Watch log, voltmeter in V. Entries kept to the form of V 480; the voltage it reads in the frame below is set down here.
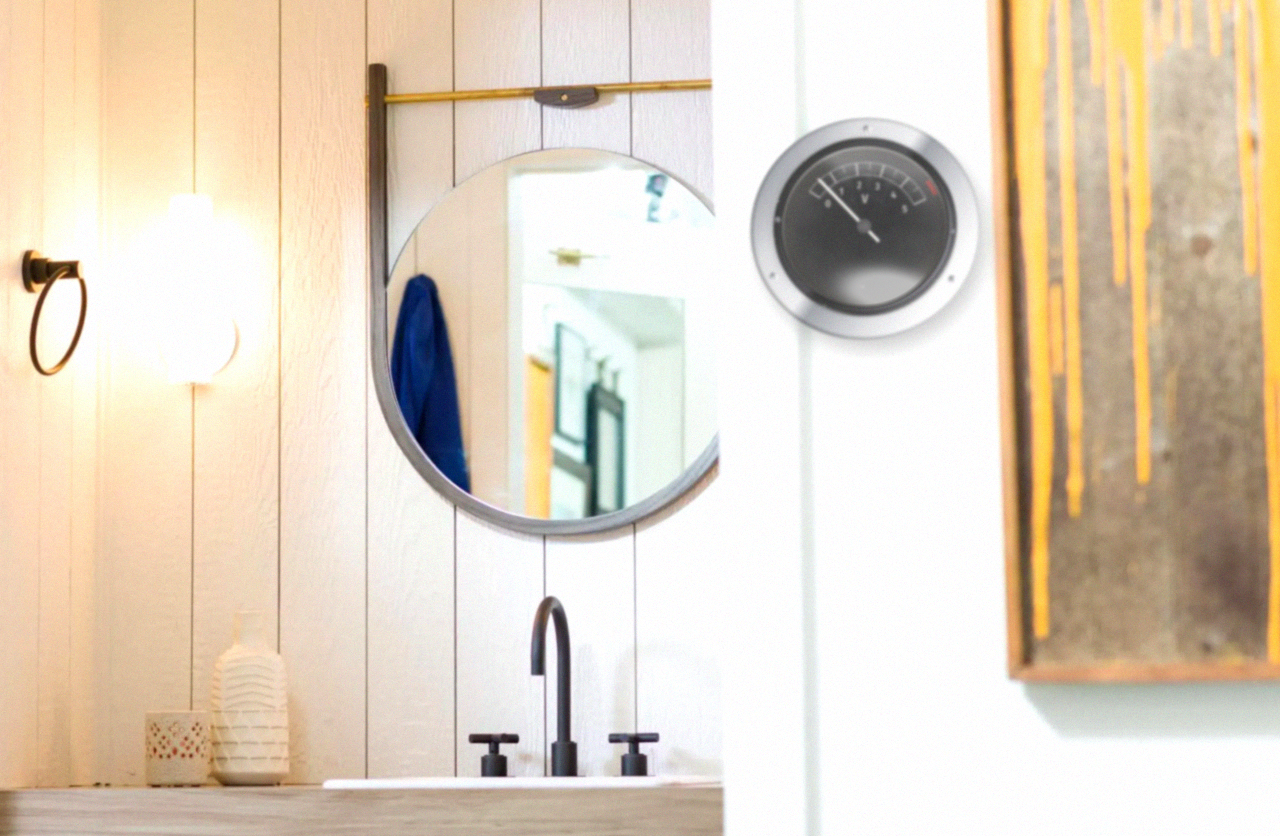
V 0.5
